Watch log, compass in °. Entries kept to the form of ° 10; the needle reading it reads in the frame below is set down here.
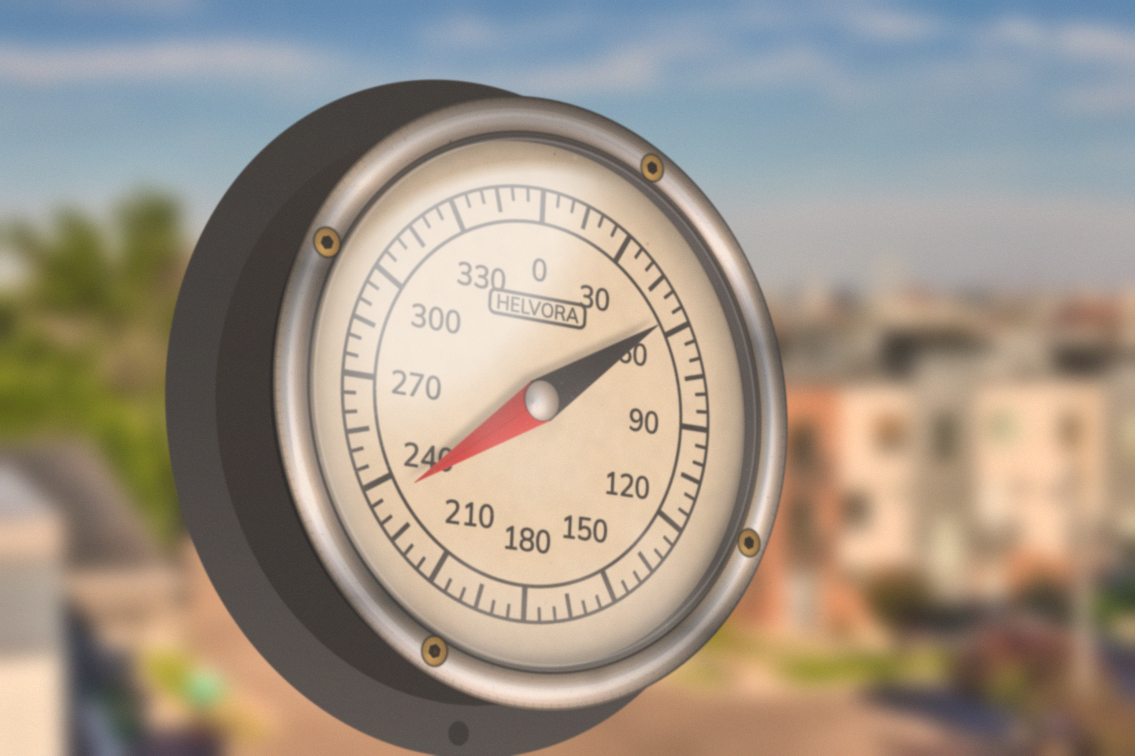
° 235
